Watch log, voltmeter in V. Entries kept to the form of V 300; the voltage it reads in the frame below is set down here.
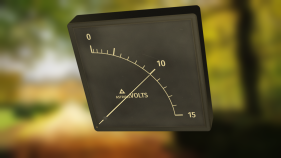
V 10
